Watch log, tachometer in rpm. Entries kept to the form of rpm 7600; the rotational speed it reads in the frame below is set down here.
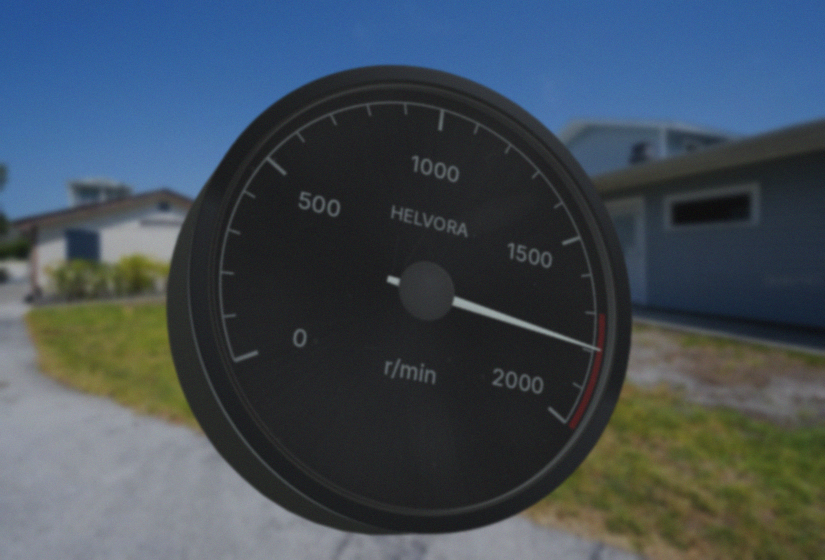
rpm 1800
